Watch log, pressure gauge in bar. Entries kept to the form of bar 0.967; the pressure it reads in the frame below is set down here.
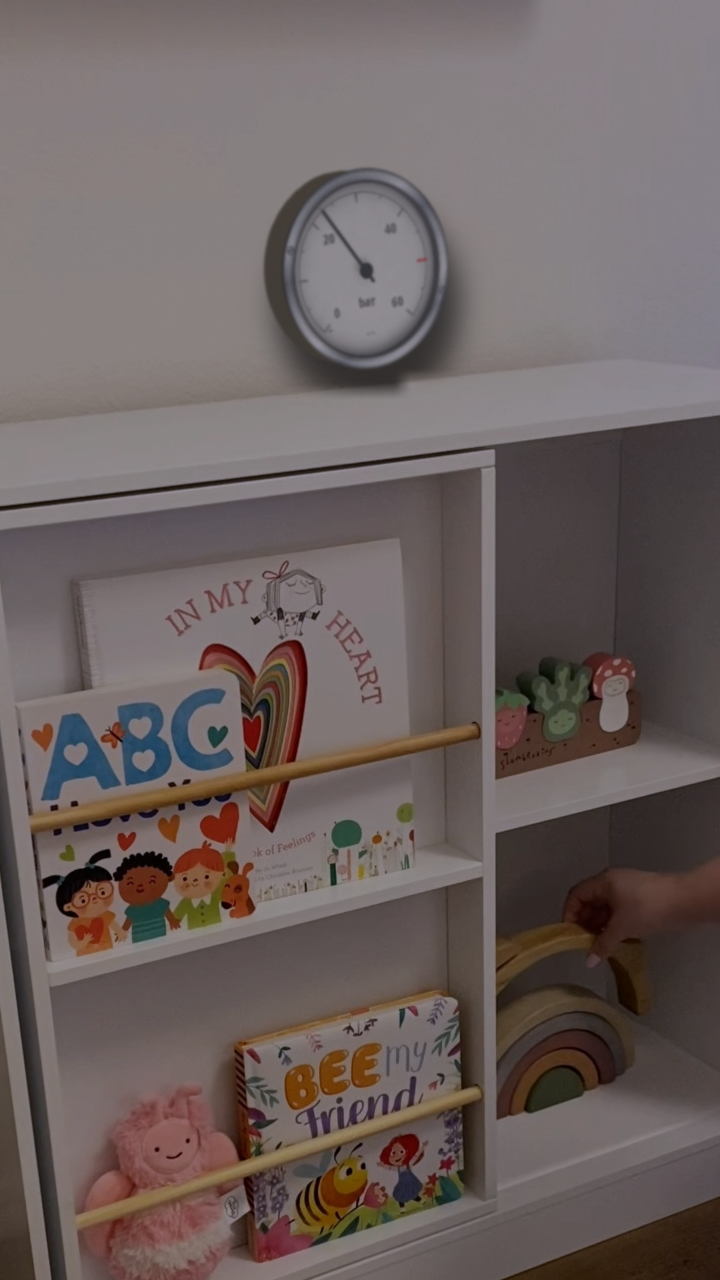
bar 22.5
